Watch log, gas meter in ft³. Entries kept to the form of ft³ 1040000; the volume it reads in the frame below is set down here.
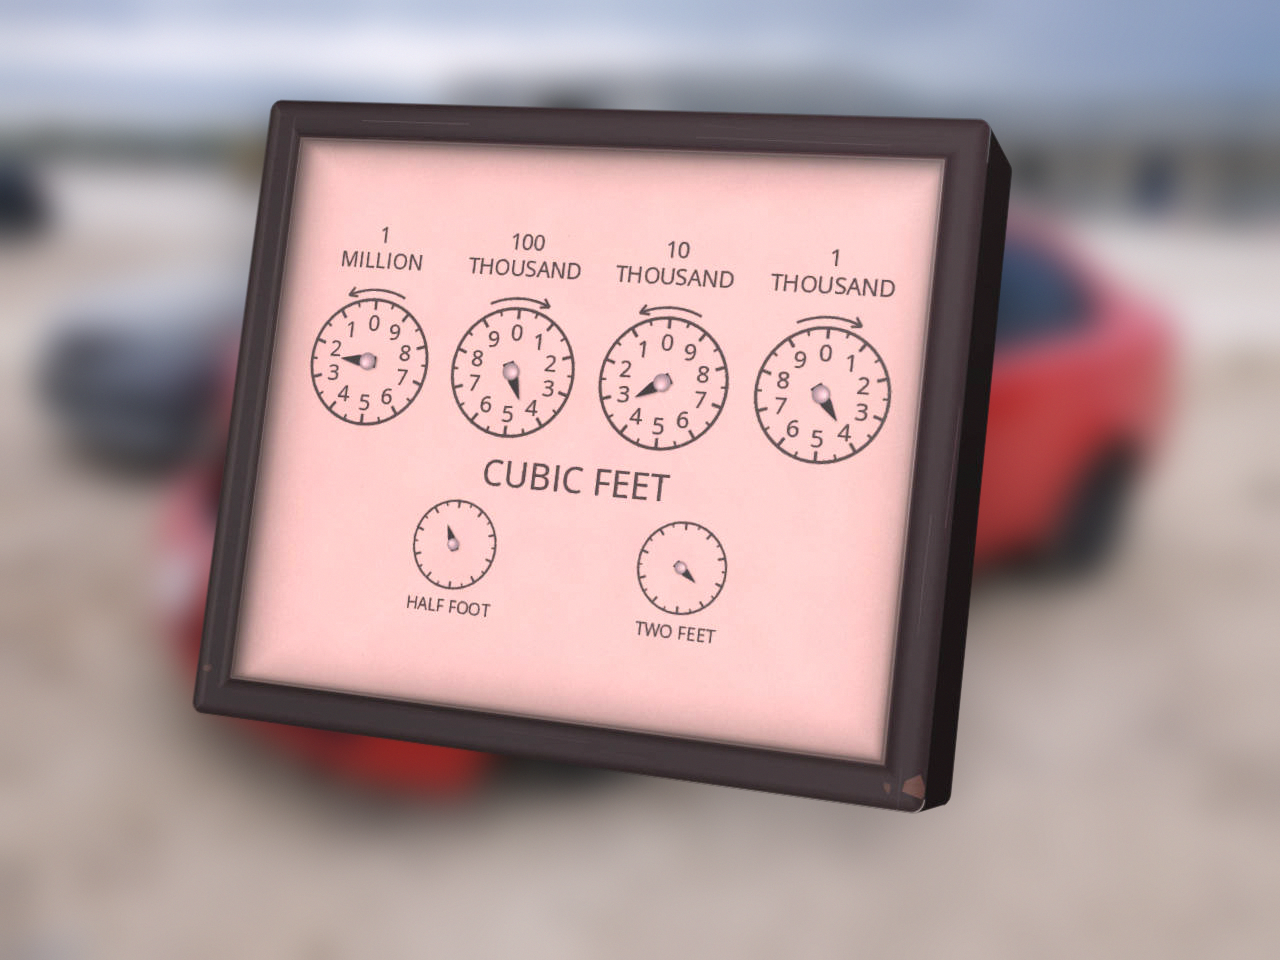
ft³ 243400
